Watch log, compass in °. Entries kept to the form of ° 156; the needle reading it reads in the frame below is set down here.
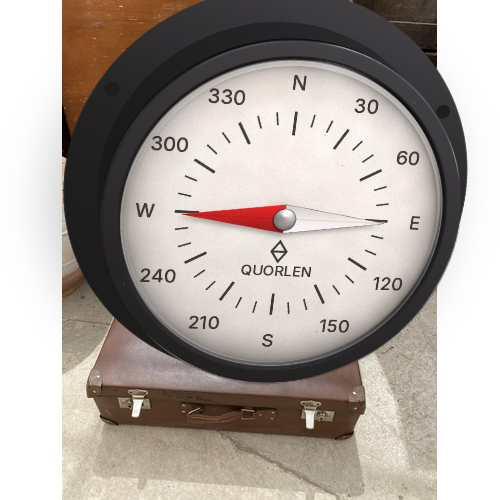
° 270
